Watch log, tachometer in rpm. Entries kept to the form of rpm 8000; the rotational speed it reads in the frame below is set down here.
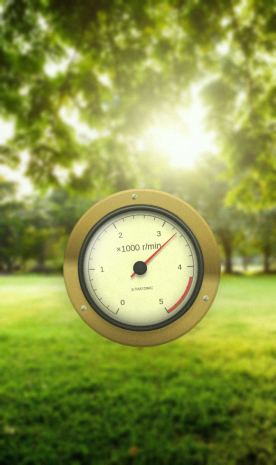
rpm 3300
